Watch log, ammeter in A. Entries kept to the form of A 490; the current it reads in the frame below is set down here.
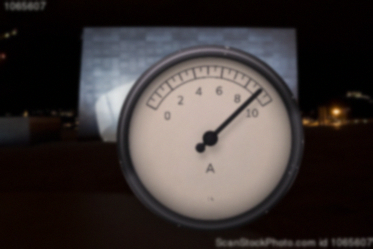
A 9
